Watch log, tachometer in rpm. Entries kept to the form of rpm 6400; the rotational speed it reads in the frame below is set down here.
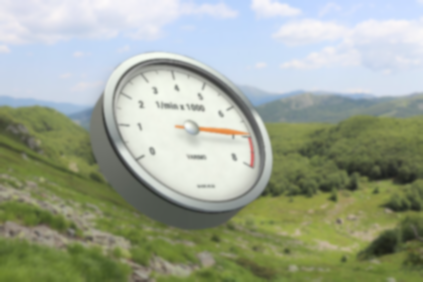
rpm 7000
